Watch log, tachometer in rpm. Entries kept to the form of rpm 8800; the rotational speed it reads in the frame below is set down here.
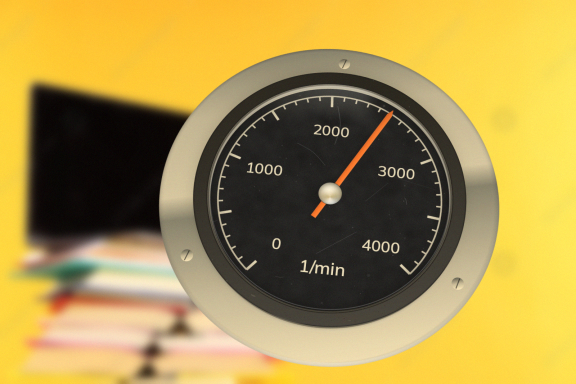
rpm 2500
